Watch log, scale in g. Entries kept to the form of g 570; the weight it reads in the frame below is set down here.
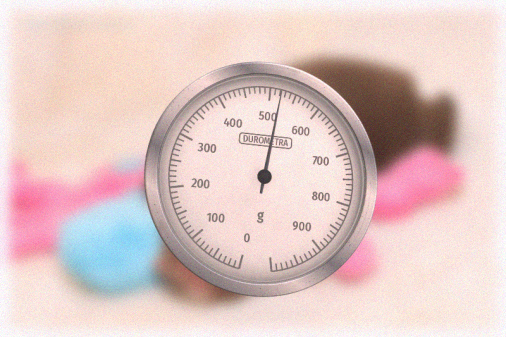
g 520
